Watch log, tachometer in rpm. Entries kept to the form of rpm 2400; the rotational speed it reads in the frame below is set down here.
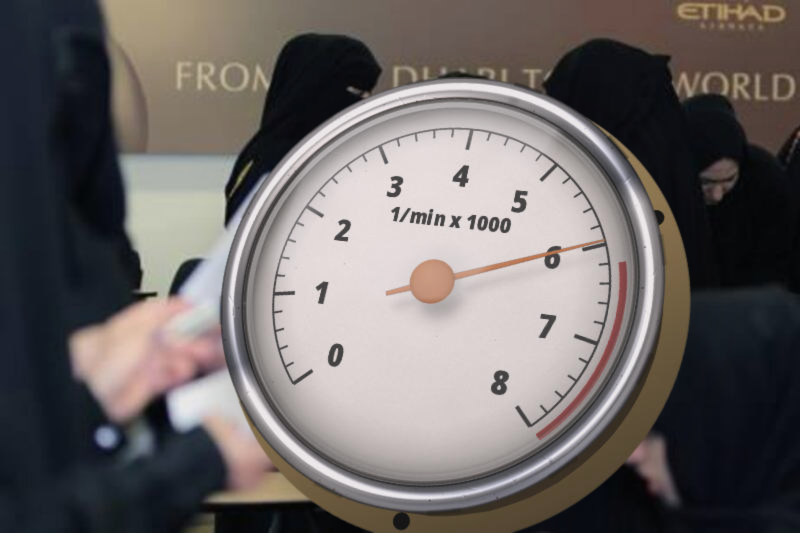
rpm 6000
